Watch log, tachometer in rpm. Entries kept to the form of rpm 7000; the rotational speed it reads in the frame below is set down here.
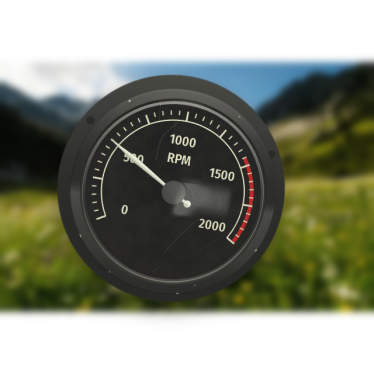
rpm 500
